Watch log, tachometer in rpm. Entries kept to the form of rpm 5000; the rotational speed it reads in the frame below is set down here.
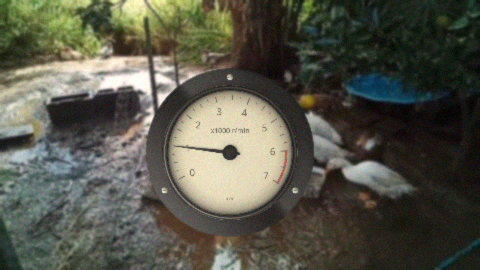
rpm 1000
